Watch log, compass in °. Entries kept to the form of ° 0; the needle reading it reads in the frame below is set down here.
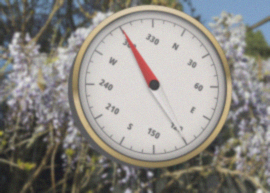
° 300
